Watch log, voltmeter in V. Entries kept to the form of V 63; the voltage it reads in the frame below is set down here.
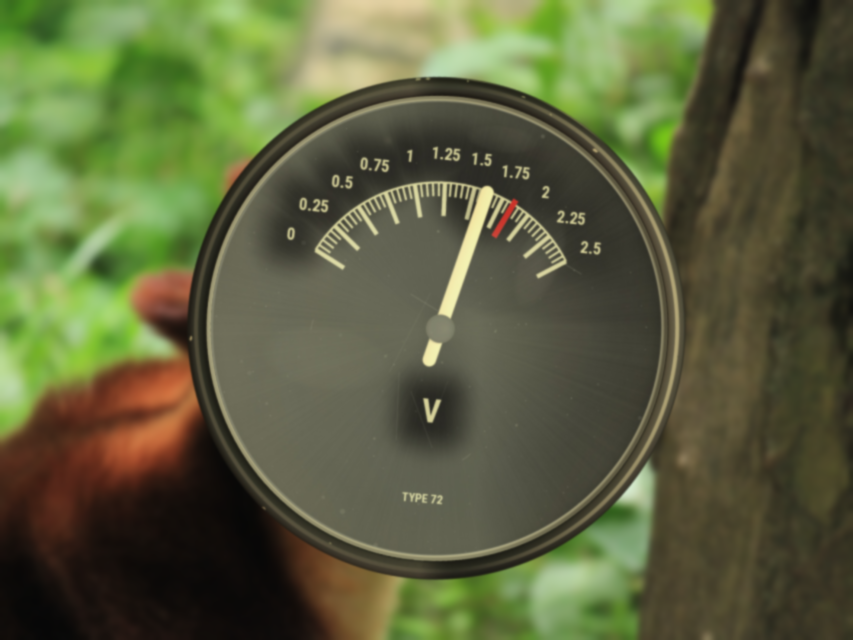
V 1.6
